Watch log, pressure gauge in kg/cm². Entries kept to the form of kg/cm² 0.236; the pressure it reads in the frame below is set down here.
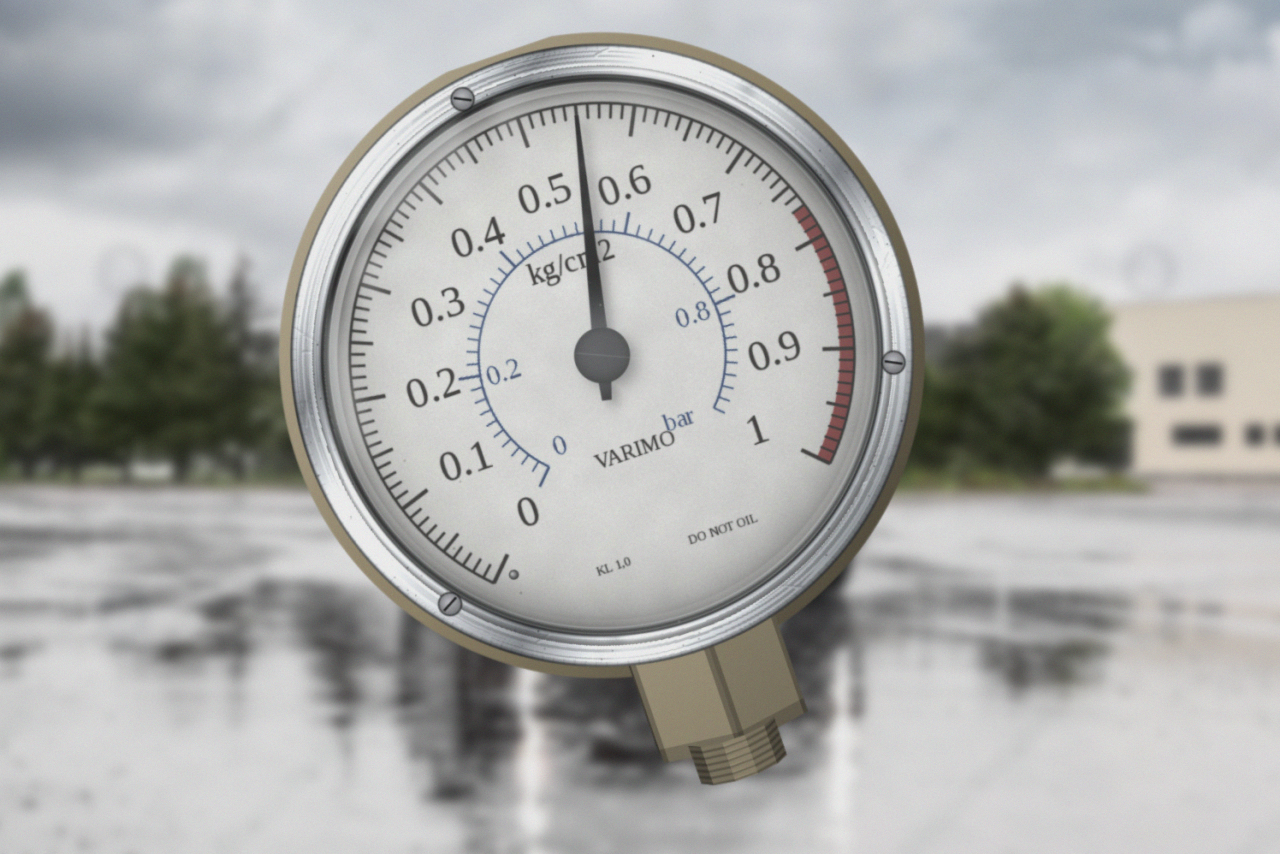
kg/cm² 0.55
